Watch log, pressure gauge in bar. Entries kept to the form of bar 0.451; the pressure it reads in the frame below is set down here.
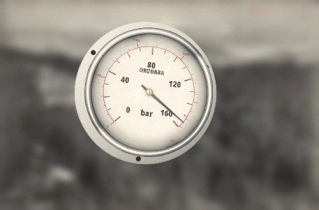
bar 155
